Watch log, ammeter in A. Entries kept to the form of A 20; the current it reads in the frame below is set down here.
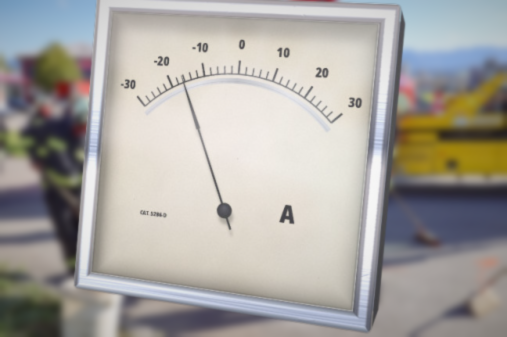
A -16
